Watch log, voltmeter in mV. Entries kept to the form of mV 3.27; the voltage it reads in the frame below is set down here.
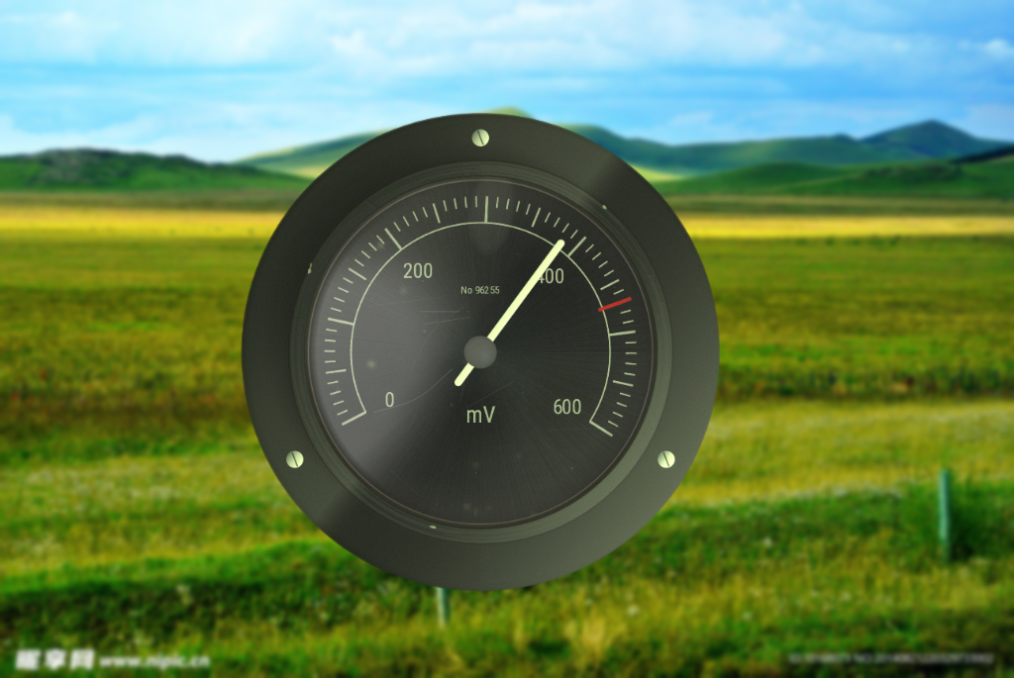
mV 385
